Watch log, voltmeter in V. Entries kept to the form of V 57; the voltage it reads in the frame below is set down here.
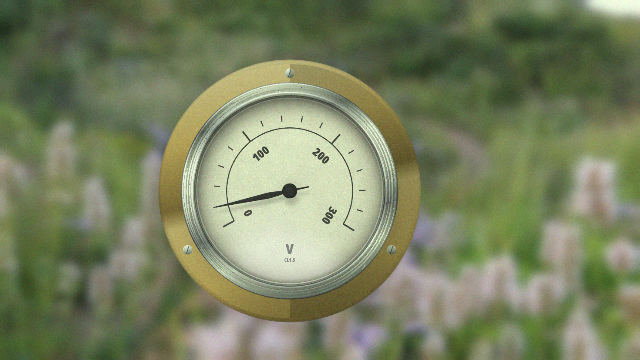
V 20
